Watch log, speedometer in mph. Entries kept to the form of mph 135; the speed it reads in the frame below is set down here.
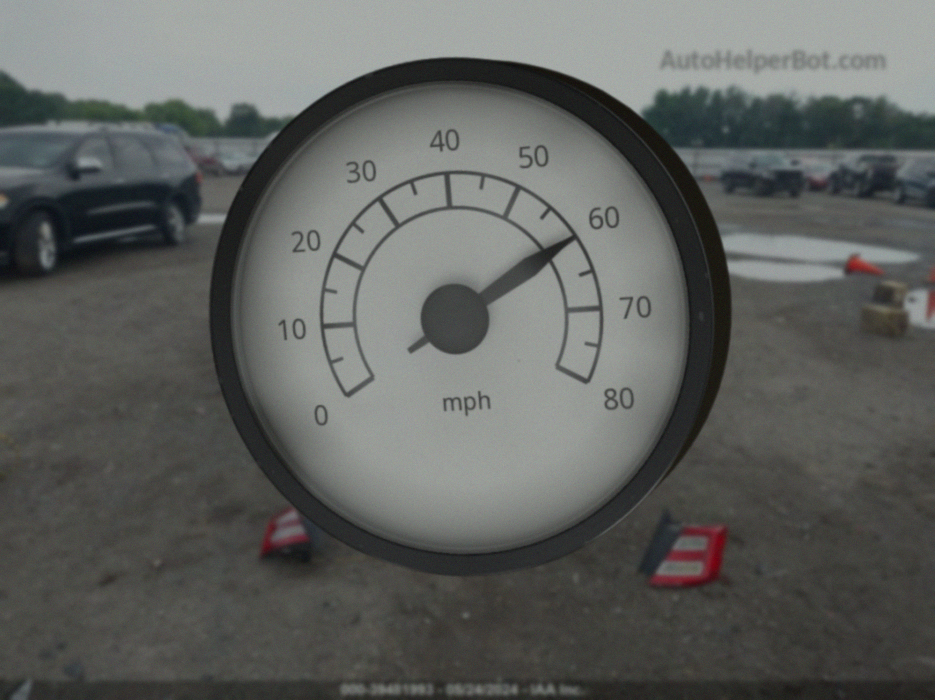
mph 60
